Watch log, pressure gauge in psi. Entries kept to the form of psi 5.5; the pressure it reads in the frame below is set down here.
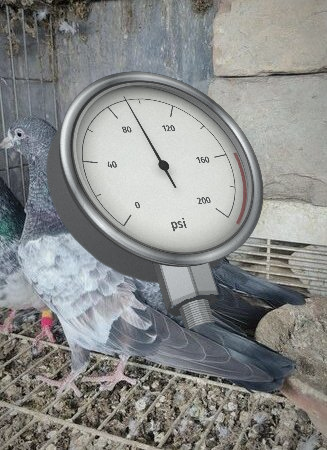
psi 90
